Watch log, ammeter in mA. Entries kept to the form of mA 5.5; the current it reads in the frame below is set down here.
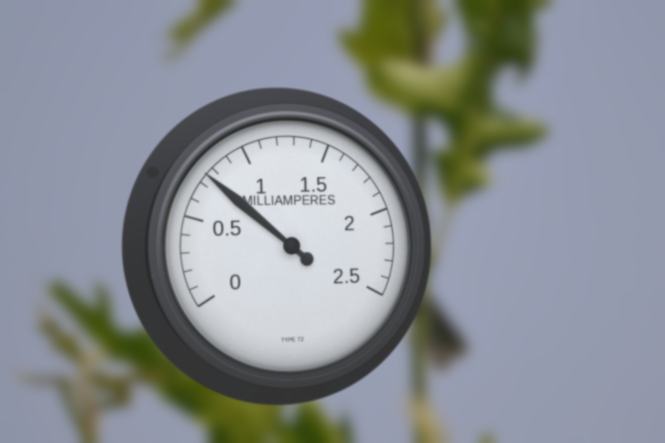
mA 0.75
